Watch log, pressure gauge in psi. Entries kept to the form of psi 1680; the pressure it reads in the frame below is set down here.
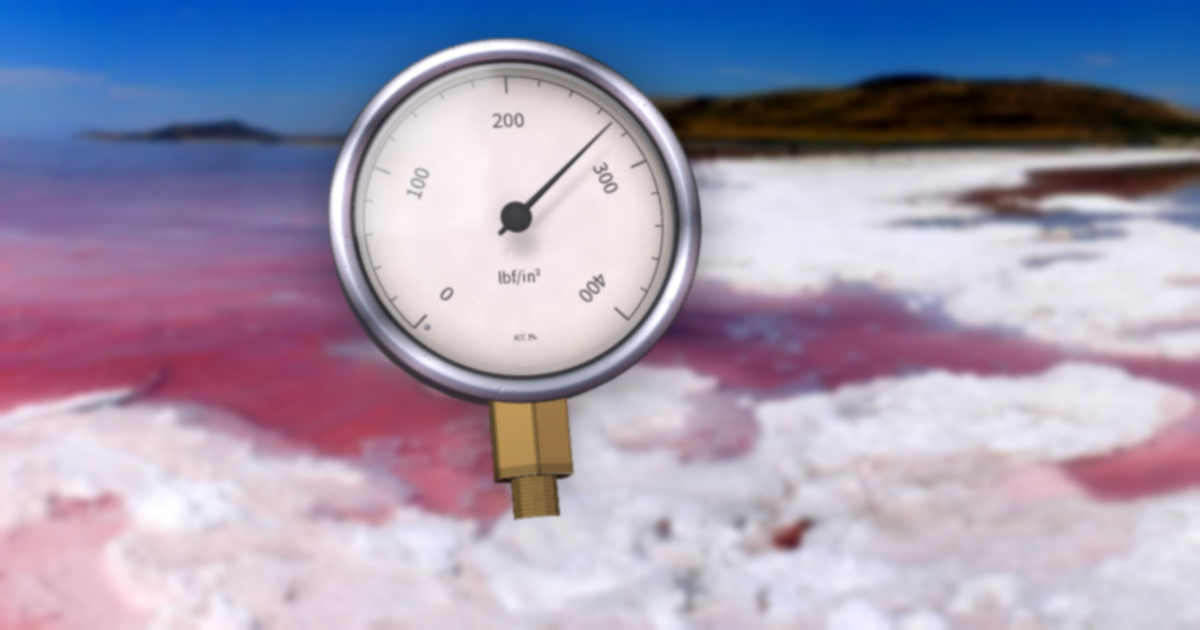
psi 270
